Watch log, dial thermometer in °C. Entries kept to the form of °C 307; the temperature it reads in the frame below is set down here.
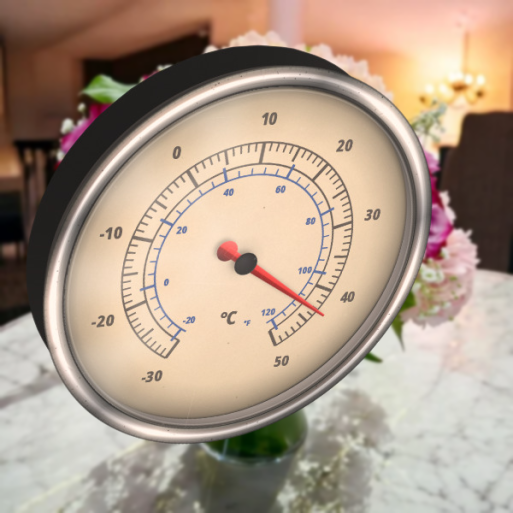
°C 43
